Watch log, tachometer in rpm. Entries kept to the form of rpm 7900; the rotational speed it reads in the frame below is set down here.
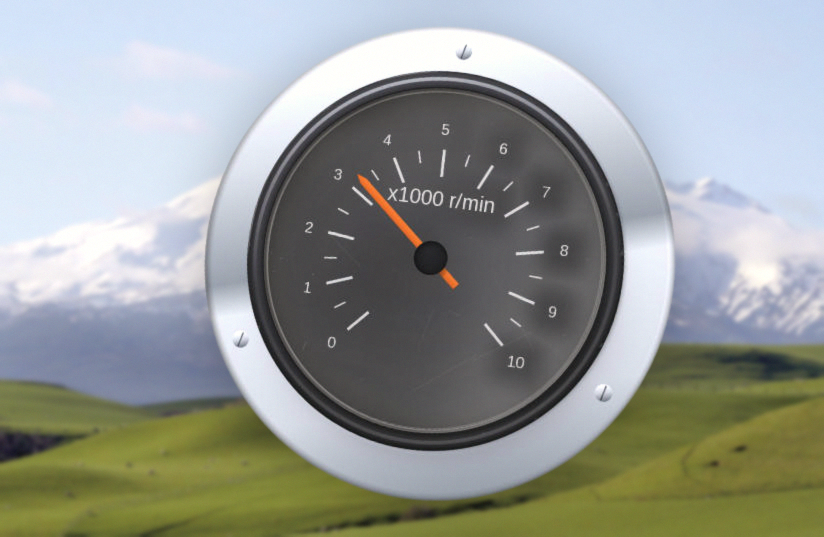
rpm 3250
